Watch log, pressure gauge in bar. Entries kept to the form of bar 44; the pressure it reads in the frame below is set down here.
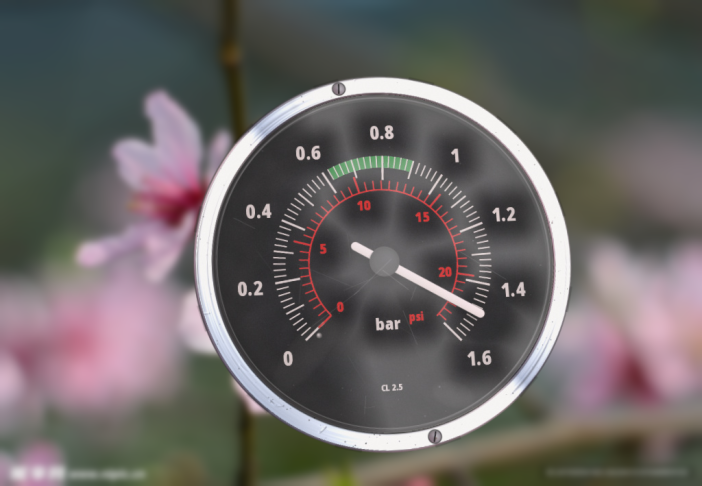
bar 1.5
